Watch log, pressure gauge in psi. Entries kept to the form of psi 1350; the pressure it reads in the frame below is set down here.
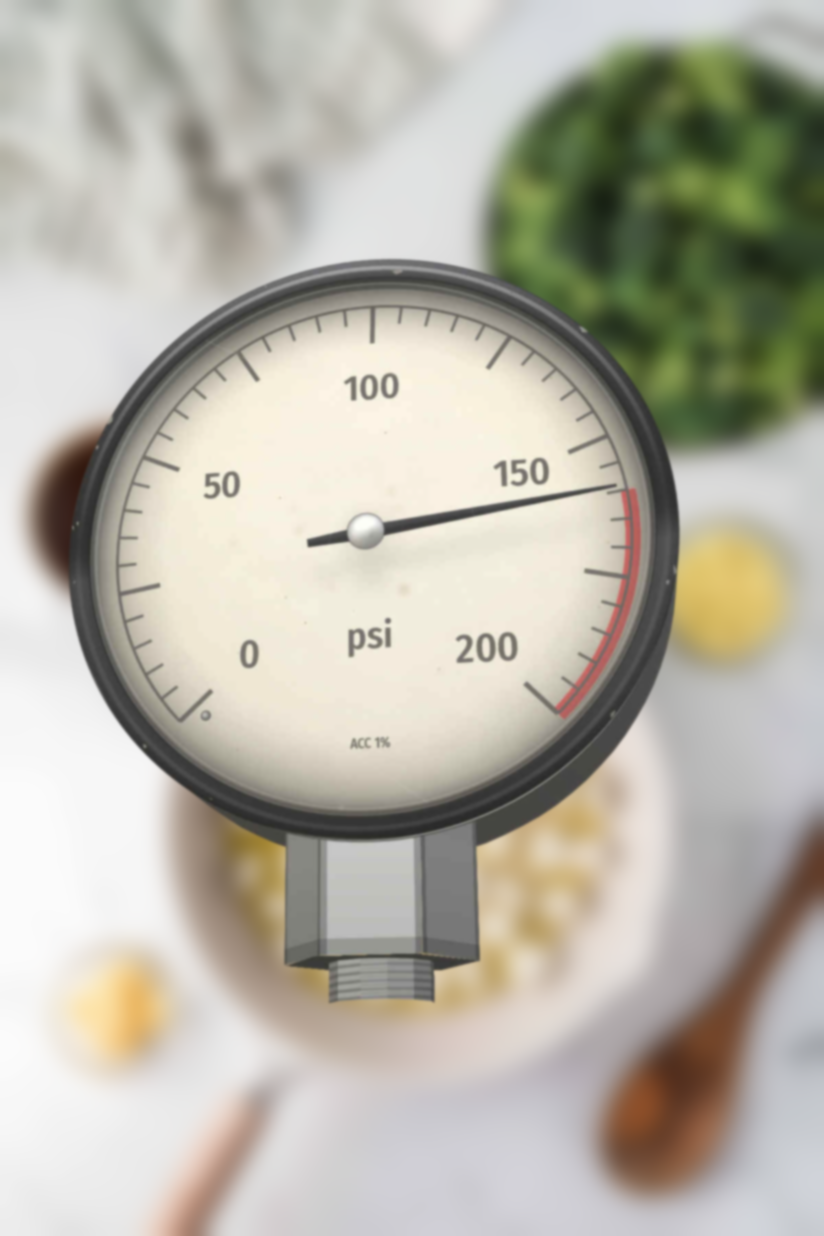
psi 160
